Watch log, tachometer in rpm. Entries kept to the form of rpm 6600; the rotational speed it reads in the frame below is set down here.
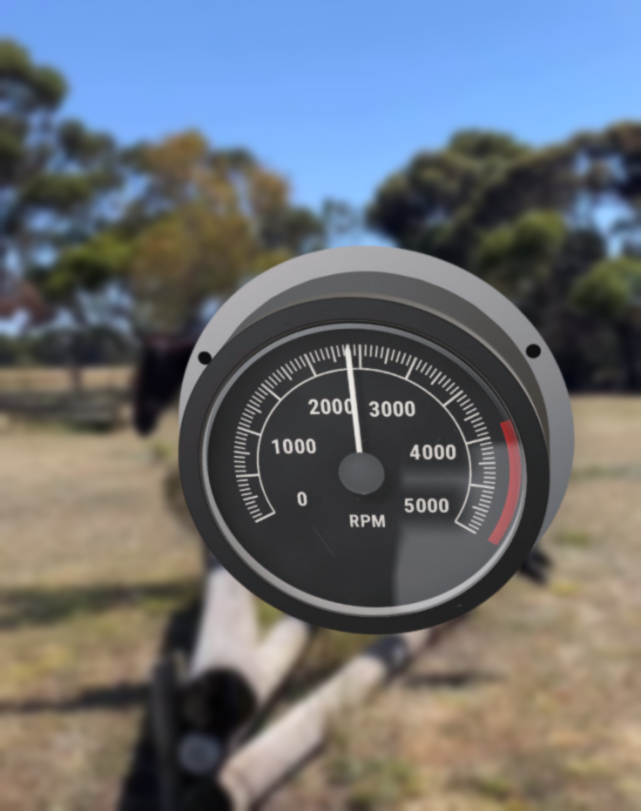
rpm 2400
